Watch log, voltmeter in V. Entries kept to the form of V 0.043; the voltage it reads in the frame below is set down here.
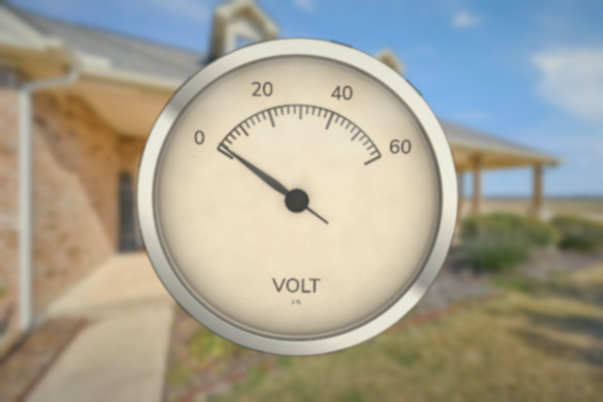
V 2
